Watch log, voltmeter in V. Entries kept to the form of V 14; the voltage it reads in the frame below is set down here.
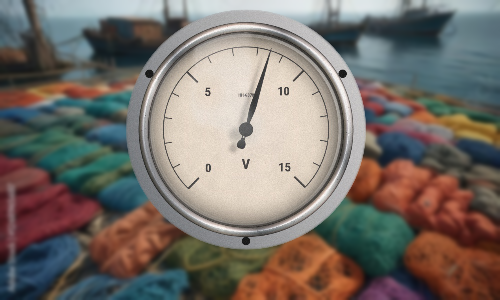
V 8.5
